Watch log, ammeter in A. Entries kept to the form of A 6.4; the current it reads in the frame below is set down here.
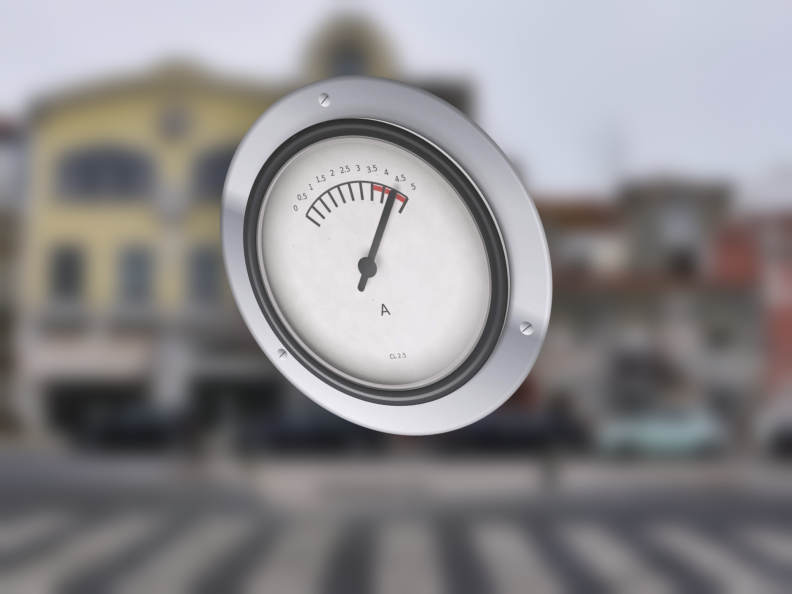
A 4.5
